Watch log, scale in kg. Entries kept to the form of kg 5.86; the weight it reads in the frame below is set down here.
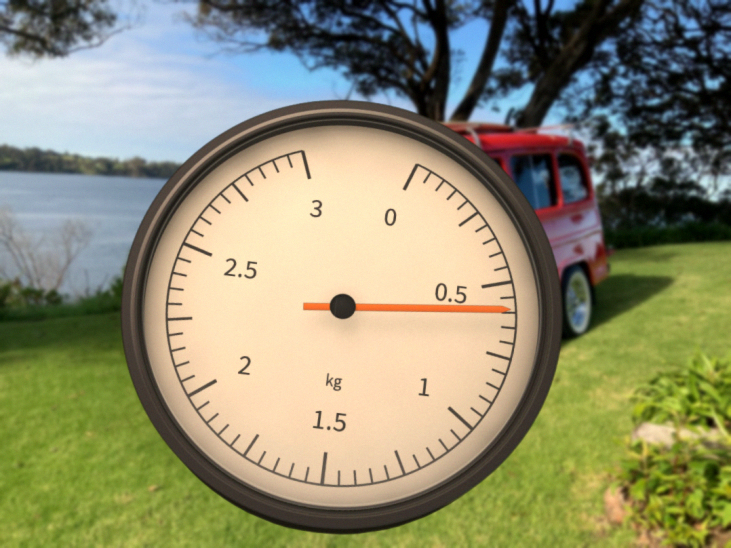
kg 0.6
